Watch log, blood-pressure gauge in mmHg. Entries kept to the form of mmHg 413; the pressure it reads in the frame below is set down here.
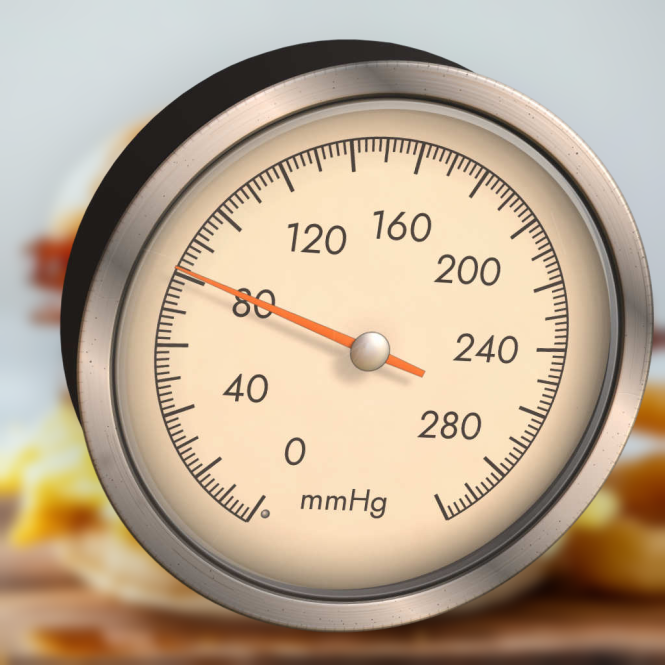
mmHg 82
